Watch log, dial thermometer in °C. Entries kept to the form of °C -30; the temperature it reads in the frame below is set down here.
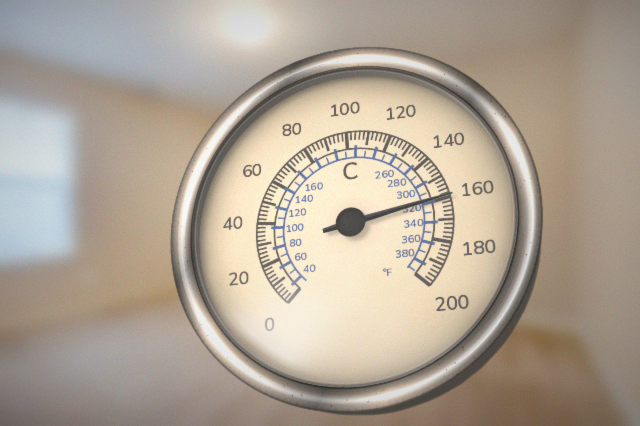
°C 160
